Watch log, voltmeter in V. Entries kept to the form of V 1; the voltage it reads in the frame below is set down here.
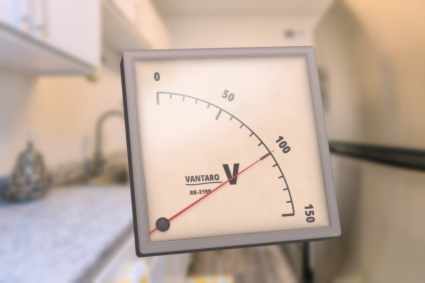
V 100
